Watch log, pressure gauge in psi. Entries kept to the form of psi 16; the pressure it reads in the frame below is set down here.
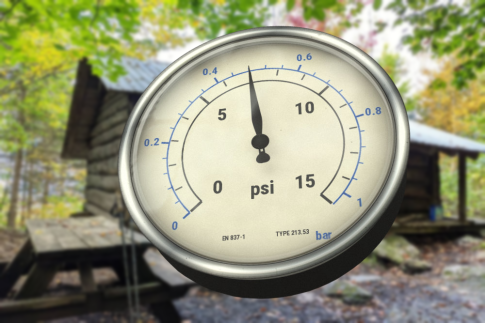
psi 7
